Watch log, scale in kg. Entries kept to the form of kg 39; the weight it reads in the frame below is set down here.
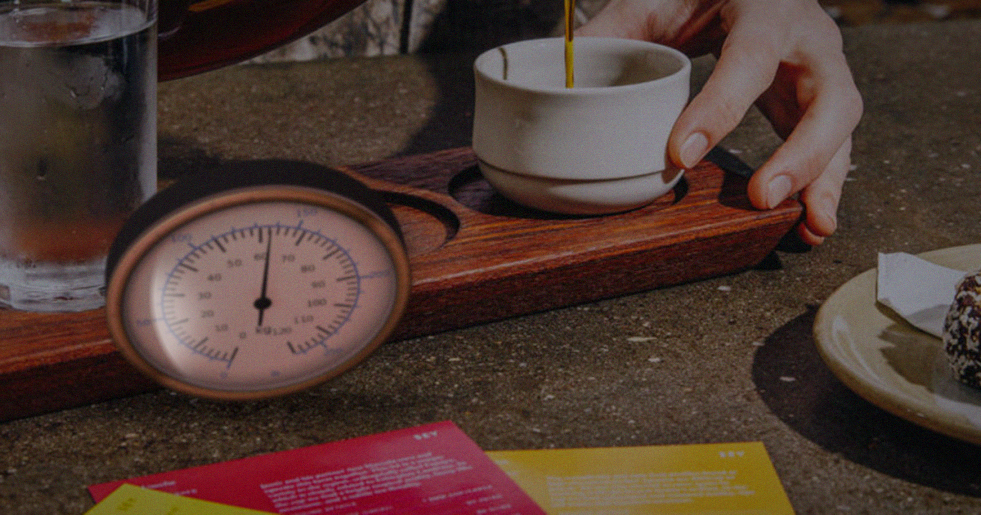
kg 62
